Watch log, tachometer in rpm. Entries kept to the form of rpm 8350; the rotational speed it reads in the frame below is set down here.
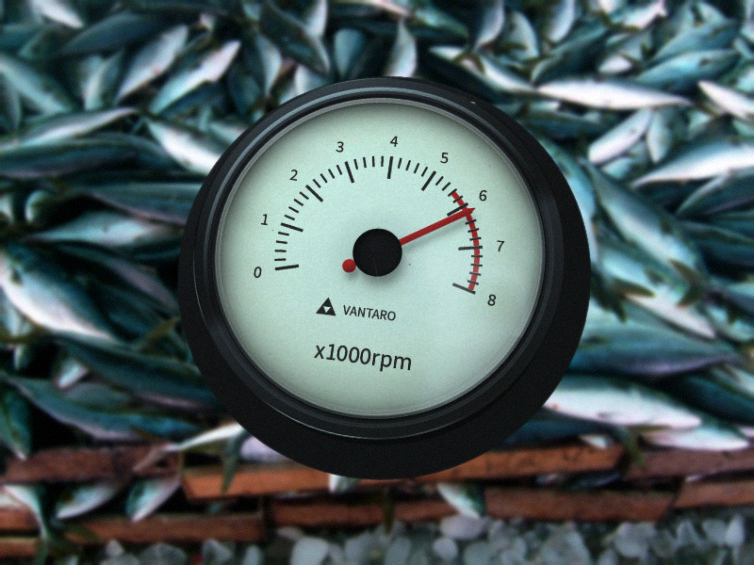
rpm 6200
